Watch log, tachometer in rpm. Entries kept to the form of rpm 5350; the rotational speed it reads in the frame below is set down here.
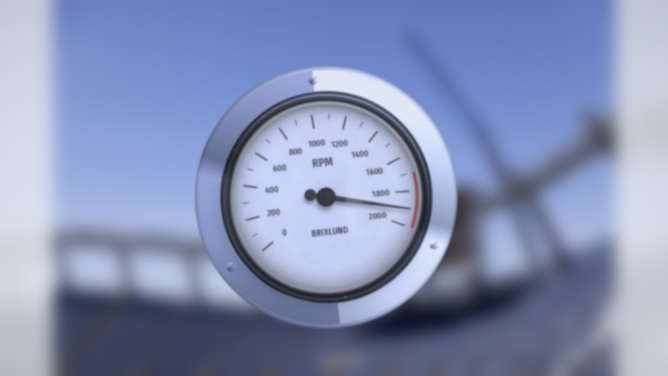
rpm 1900
